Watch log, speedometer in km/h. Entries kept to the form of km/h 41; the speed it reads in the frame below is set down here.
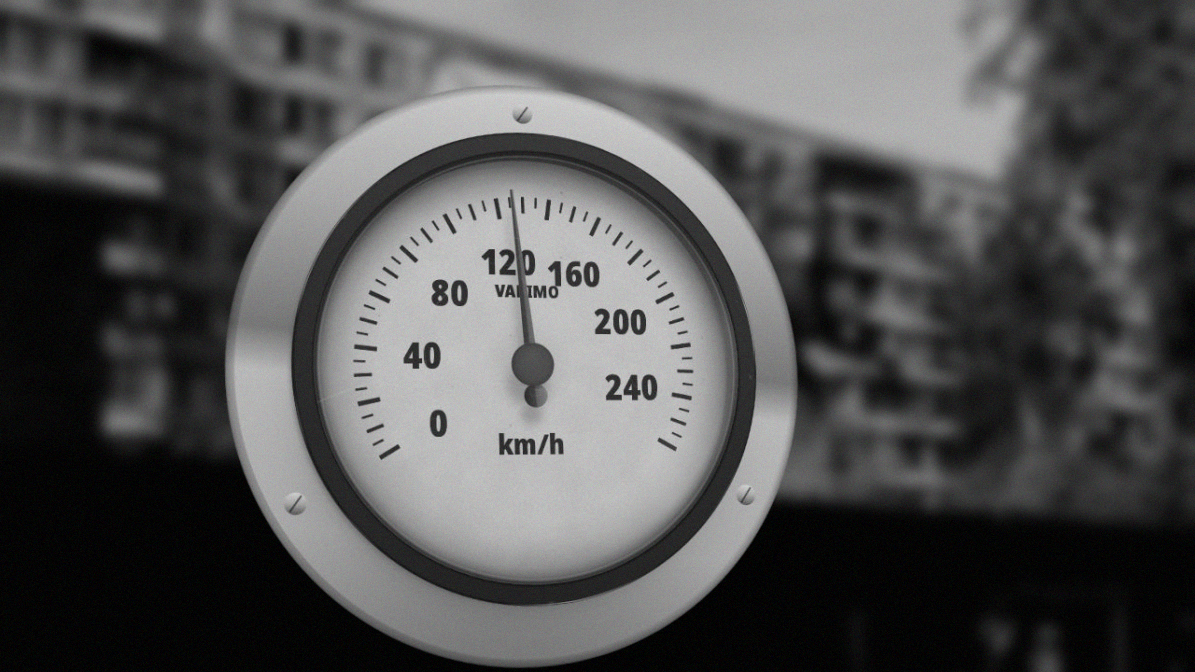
km/h 125
